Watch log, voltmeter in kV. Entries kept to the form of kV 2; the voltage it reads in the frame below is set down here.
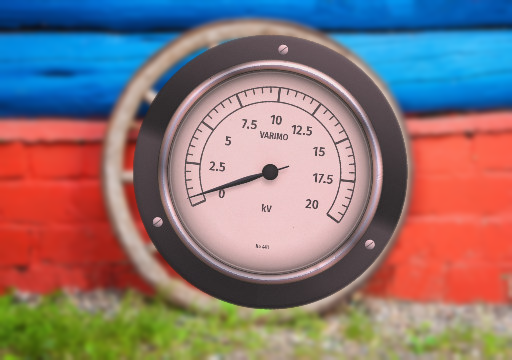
kV 0.5
